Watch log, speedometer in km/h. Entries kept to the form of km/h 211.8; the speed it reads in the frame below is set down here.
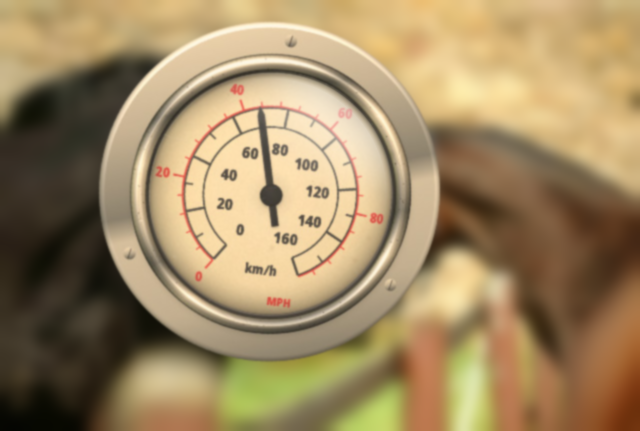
km/h 70
